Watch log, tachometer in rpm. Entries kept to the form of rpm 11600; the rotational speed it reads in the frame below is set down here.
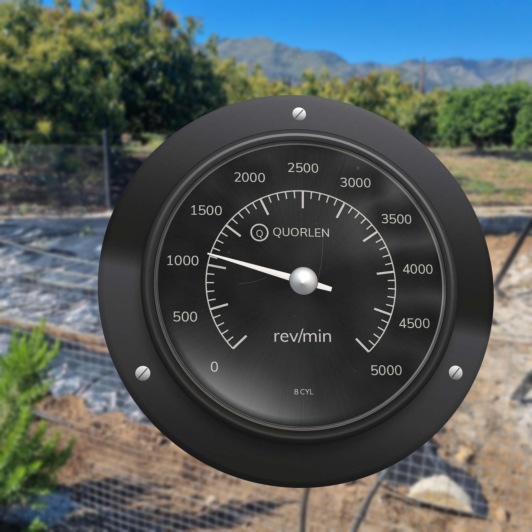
rpm 1100
